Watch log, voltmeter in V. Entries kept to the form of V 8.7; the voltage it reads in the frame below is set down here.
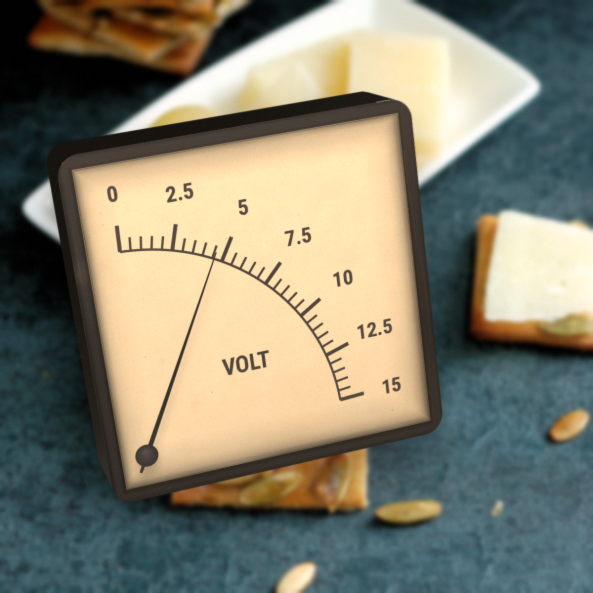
V 4.5
